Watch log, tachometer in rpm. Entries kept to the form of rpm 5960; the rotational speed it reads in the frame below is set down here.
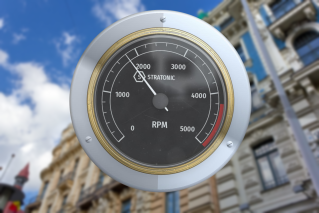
rpm 1800
